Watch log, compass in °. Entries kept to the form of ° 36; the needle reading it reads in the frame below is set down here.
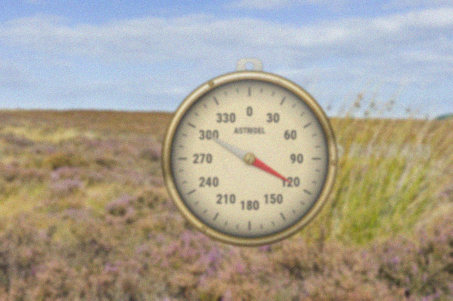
° 120
